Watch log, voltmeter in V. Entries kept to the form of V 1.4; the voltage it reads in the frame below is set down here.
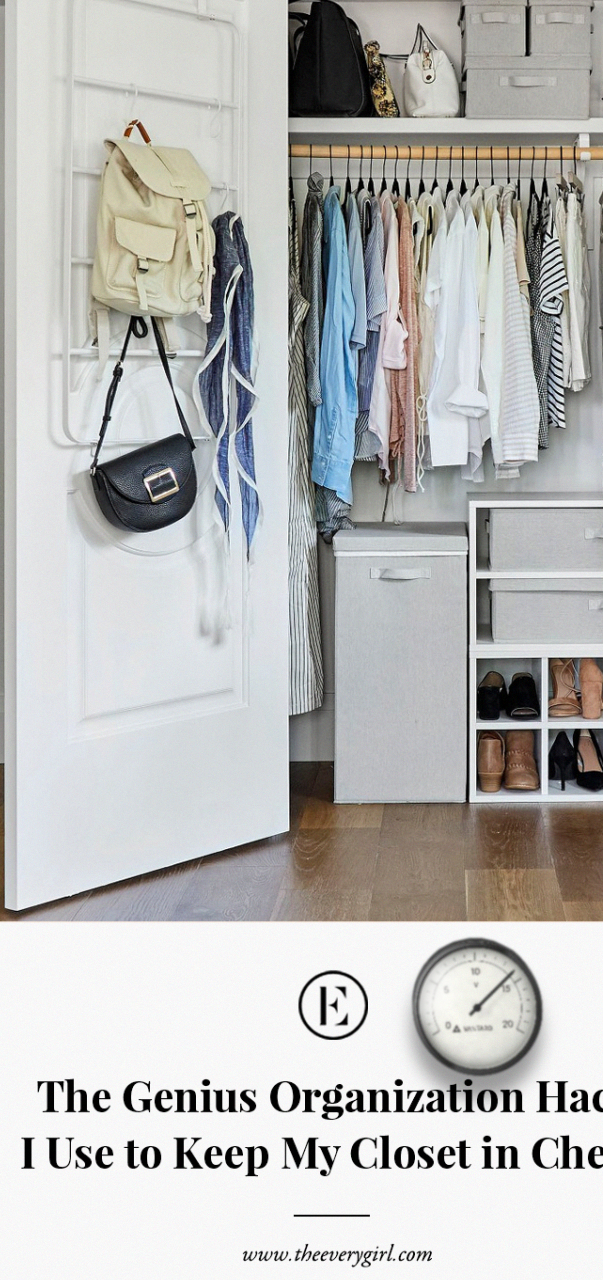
V 14
